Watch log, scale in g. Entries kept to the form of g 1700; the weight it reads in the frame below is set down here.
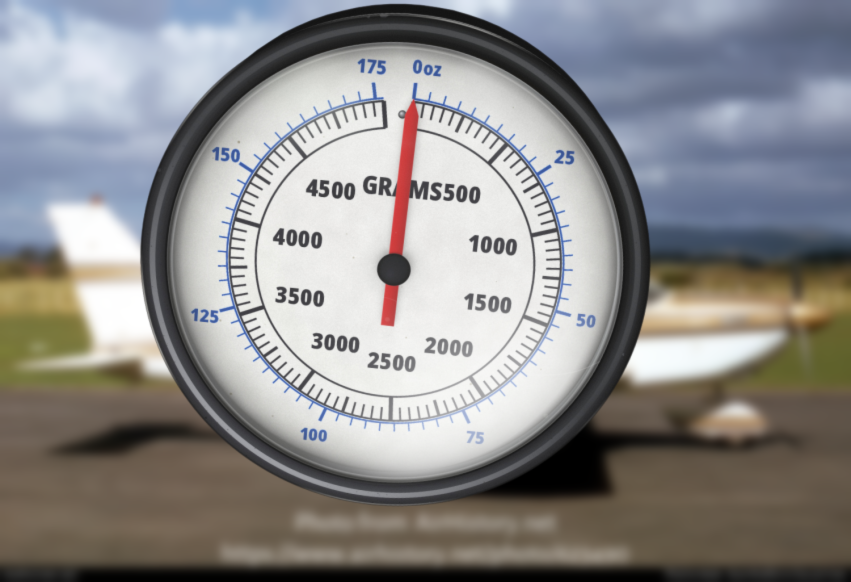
g 0
